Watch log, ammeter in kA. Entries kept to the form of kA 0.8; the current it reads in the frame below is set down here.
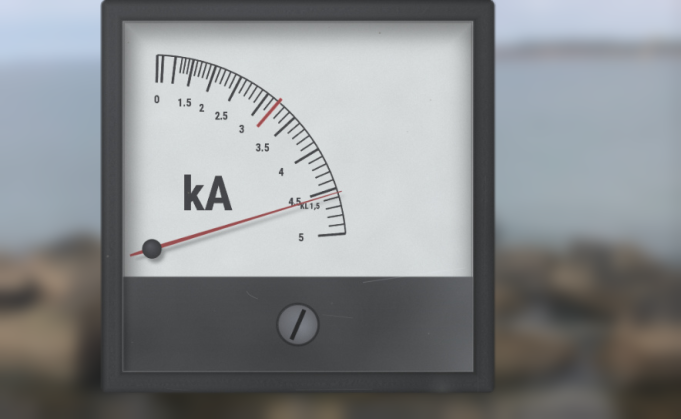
kA 4.55
